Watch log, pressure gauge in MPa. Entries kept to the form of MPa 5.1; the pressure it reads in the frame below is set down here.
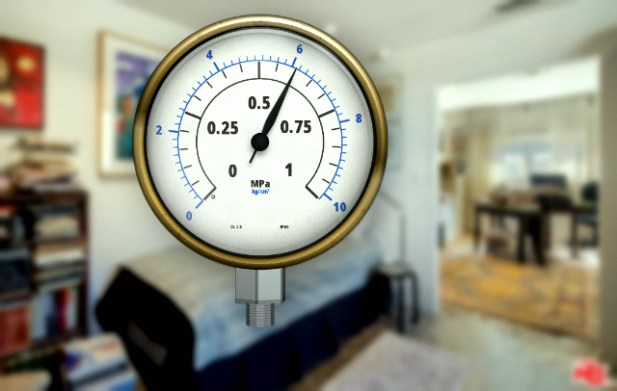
MPa 0.6
